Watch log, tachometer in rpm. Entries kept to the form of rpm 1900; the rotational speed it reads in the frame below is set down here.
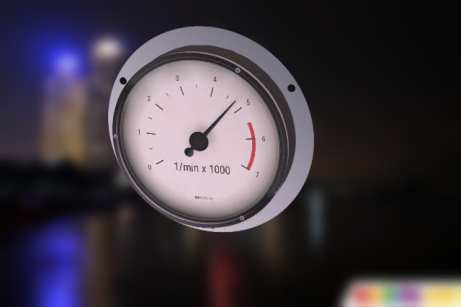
rpm 4750
